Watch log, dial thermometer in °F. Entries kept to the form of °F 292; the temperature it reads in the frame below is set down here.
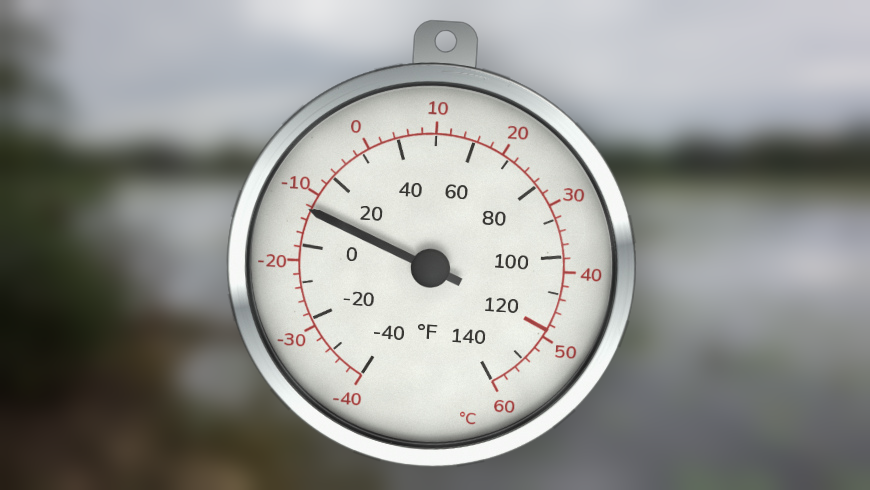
°F 10
